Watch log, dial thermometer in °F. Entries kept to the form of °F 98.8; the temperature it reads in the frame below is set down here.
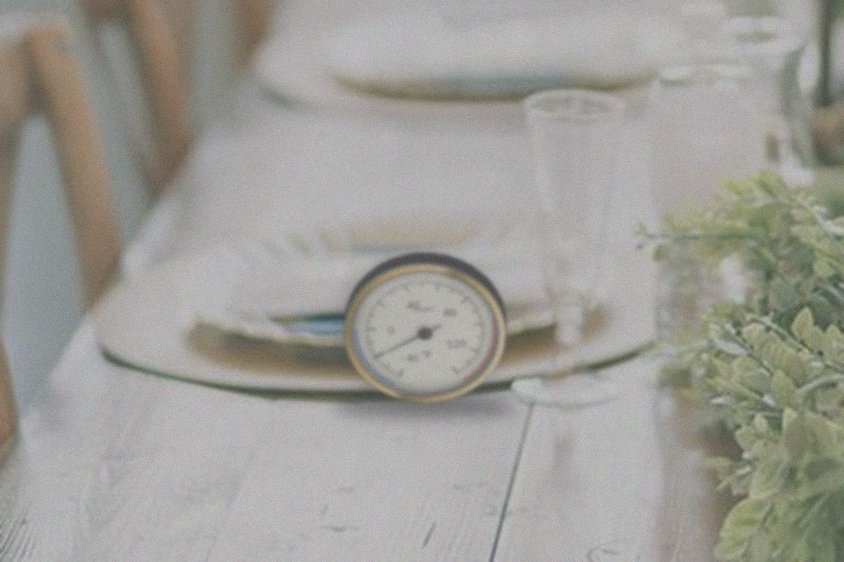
°F -20
